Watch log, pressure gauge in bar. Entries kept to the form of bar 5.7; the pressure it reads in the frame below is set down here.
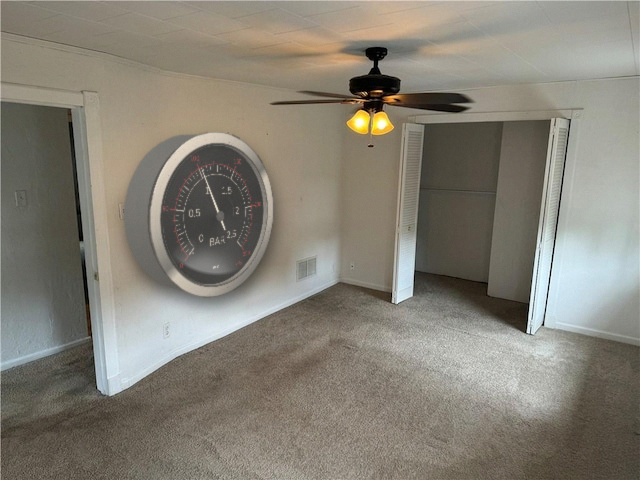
bar 1
